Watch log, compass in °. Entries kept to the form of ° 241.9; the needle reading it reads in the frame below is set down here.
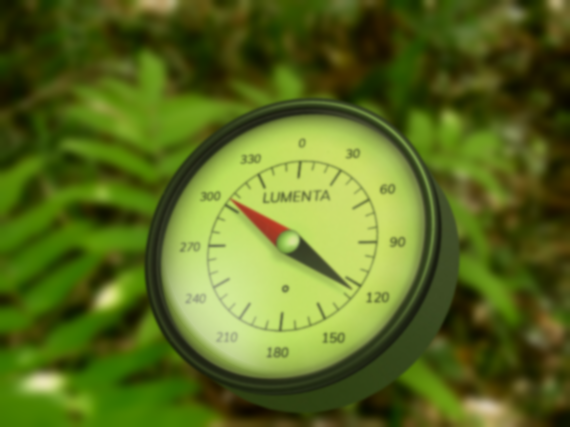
° 305
